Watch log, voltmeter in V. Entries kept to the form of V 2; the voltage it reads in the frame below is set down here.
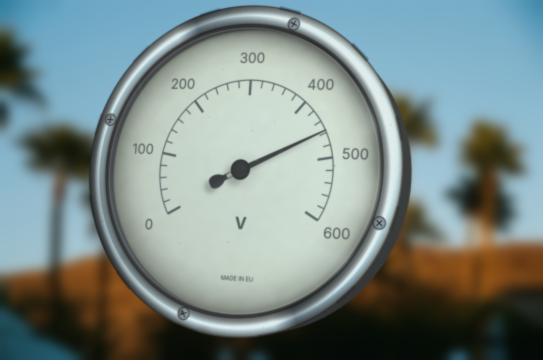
V 460
